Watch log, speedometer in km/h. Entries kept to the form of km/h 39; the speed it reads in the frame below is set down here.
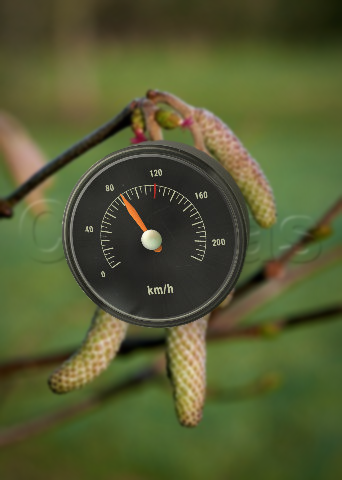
km/h 85
